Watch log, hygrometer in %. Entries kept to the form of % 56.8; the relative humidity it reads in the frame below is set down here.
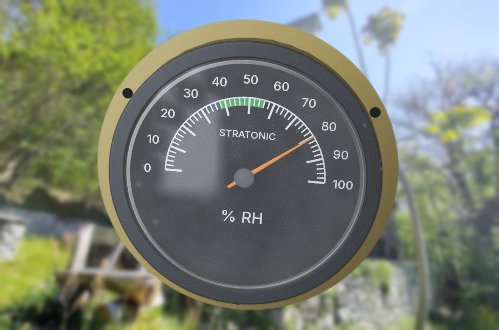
% 80
